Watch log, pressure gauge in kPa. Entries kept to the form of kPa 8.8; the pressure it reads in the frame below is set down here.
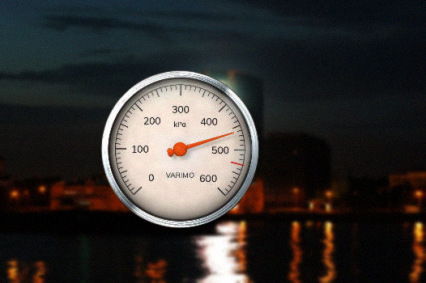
kPa 460
